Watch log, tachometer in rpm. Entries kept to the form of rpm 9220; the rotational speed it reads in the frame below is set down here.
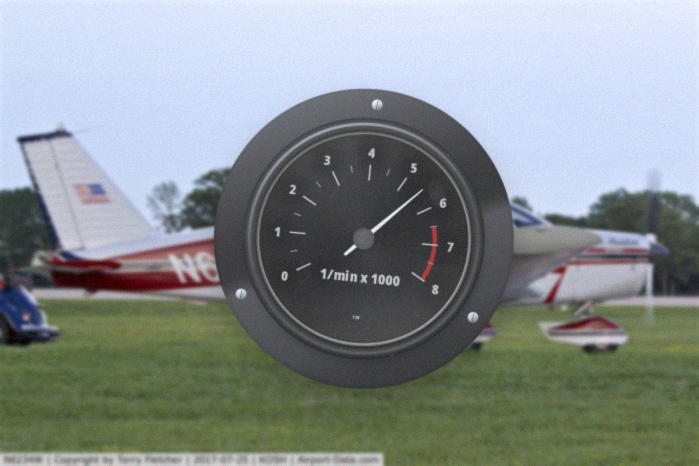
rpm 5500
